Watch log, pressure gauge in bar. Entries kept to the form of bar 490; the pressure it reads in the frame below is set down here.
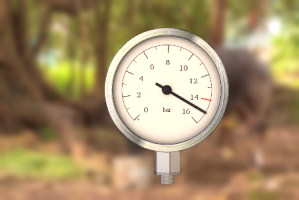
bar 15
